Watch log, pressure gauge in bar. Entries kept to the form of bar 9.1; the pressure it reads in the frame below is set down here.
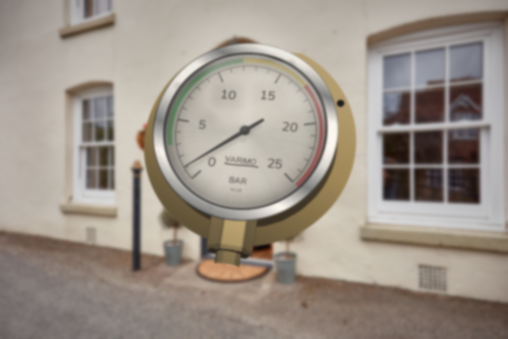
bar 1
